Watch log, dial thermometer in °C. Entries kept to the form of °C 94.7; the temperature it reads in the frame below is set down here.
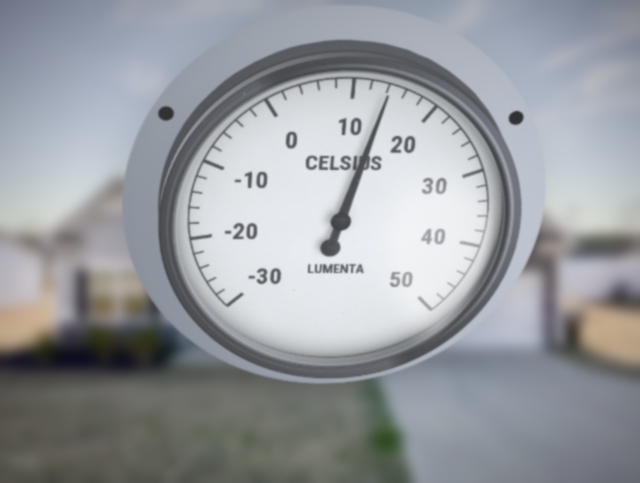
°C 14
